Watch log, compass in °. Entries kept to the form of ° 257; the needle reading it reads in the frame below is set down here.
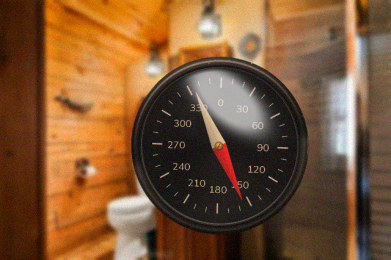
° 155
